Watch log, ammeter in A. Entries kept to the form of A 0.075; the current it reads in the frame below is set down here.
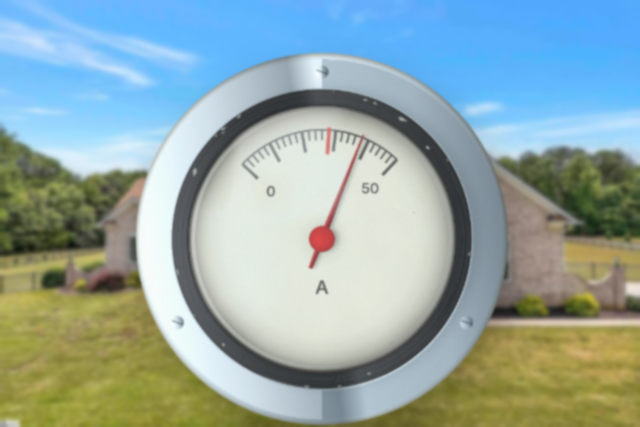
A 38
